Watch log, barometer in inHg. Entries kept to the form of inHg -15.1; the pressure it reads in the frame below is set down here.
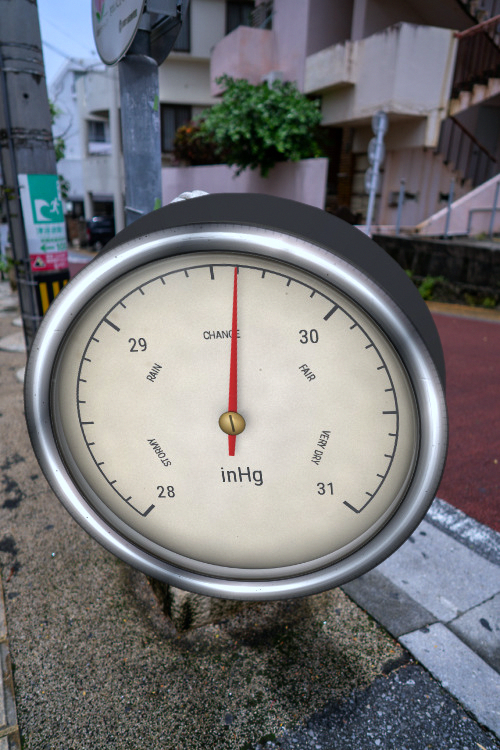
inHg 29.6
